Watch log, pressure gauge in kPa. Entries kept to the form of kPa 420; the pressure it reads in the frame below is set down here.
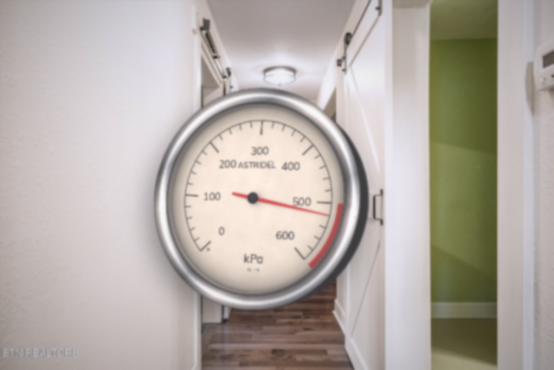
kPa 520
